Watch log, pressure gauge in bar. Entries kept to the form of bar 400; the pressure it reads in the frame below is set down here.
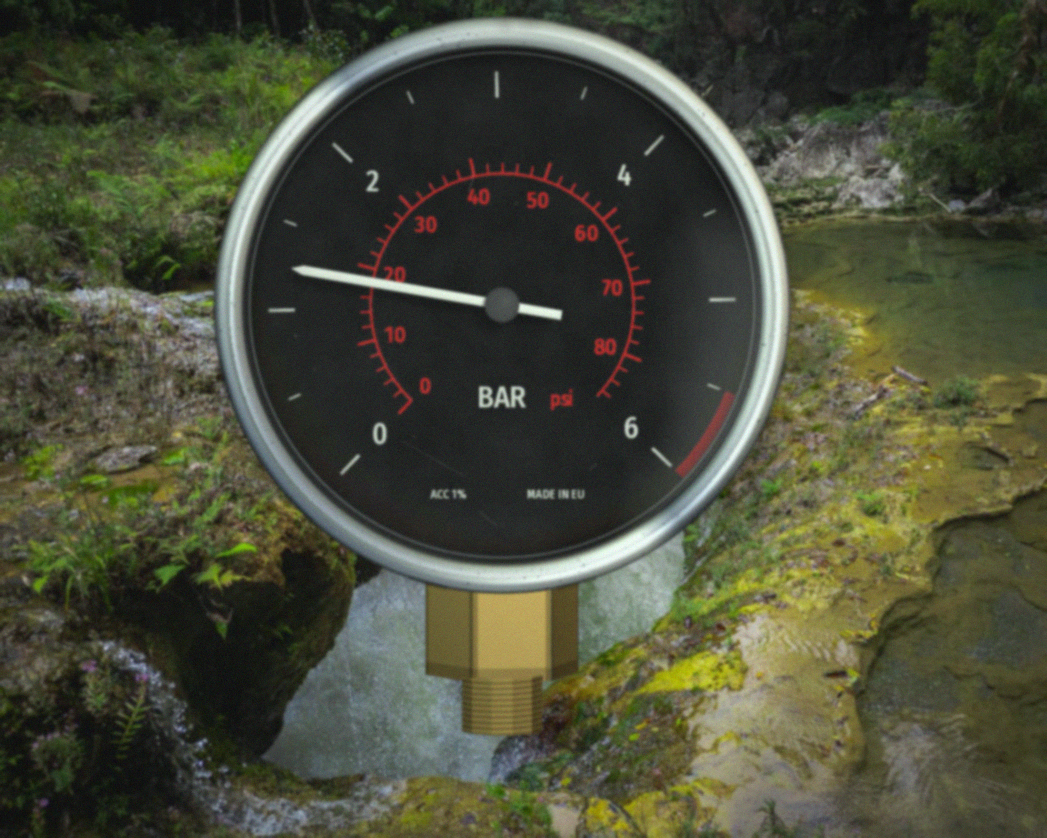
bar 1.25
